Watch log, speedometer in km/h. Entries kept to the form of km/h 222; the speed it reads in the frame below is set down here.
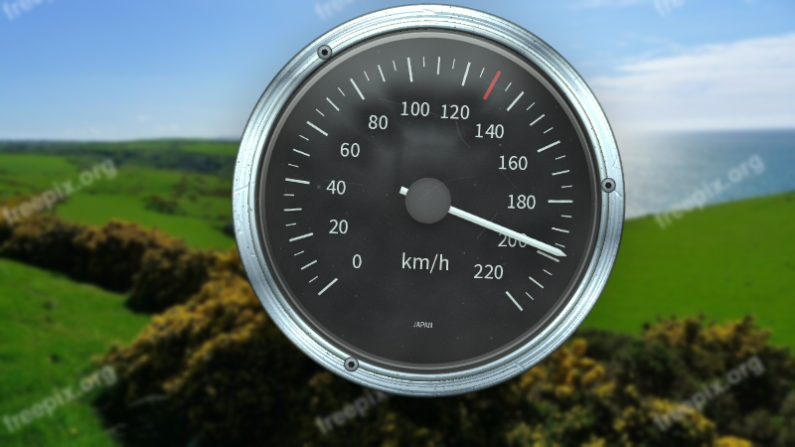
km/h 197.5
